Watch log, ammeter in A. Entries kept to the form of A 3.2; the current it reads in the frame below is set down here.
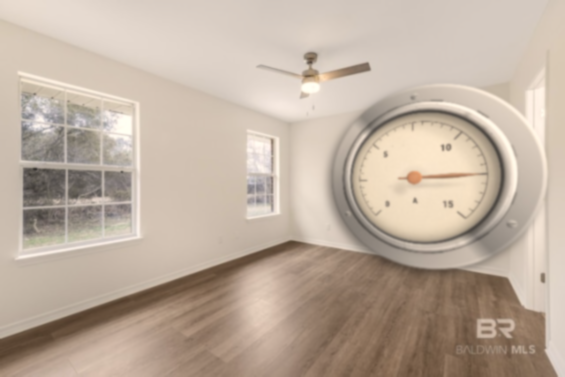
A 12.5
